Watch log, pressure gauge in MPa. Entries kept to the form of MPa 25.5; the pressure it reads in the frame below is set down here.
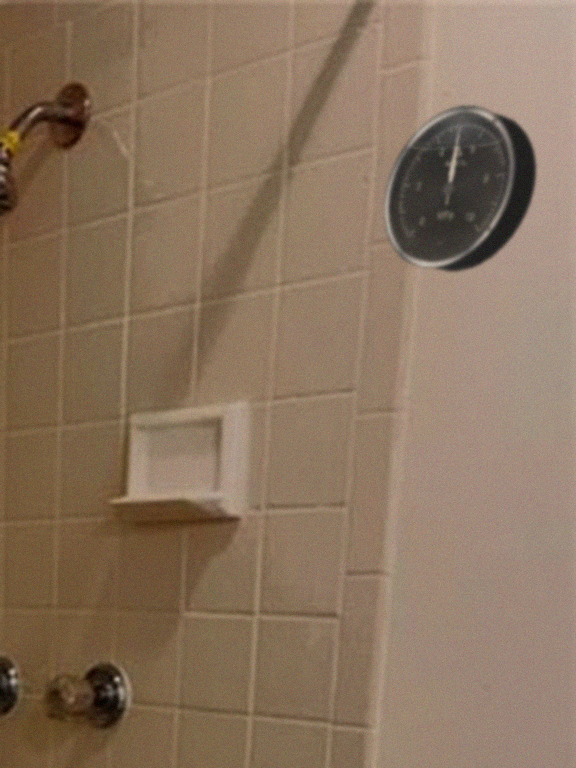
MPa 5
